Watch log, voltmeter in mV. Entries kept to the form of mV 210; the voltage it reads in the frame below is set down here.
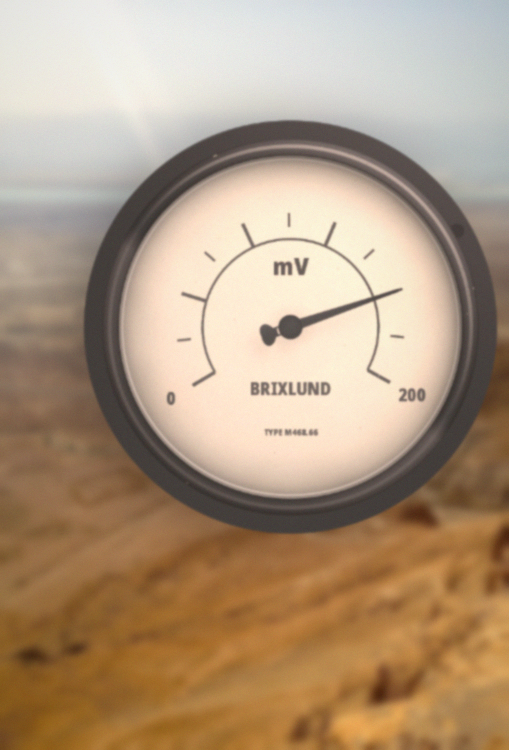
mV 160
